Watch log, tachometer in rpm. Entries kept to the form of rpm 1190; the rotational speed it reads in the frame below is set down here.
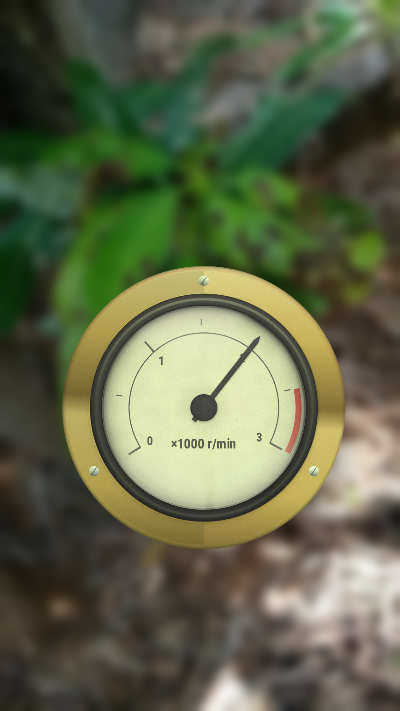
rpm 2000
